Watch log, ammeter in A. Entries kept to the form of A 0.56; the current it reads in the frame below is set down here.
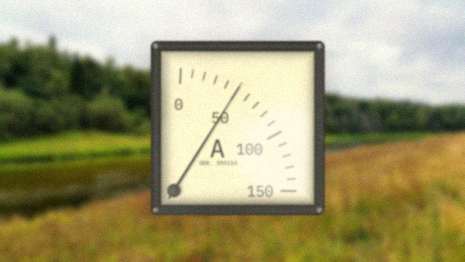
A 50
